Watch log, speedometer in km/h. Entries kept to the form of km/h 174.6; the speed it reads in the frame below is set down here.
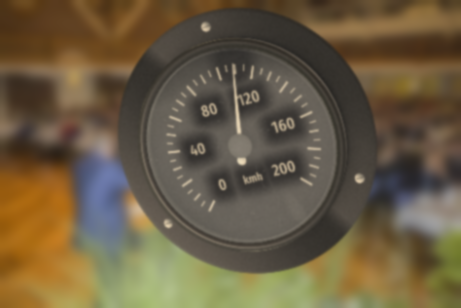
km/h 110
